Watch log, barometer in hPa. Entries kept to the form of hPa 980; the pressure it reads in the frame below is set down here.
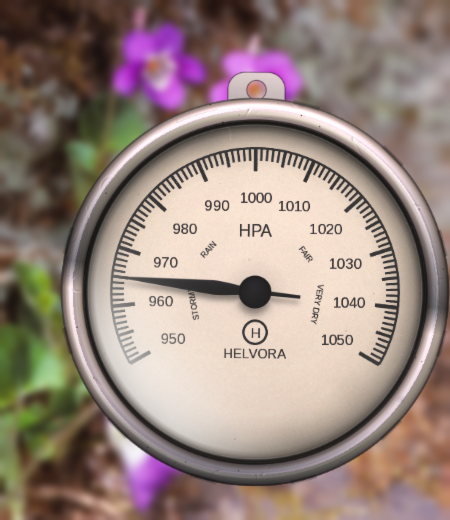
hPa 965
